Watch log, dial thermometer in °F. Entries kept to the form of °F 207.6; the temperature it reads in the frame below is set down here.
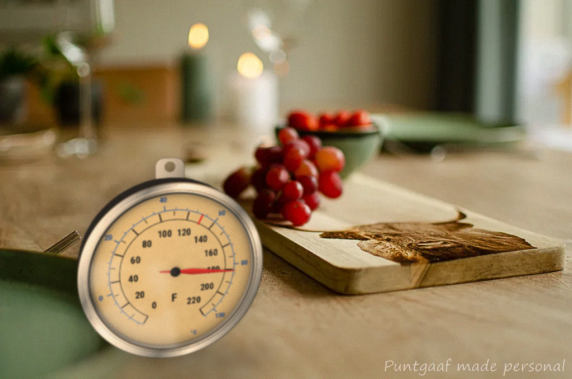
°F 180
